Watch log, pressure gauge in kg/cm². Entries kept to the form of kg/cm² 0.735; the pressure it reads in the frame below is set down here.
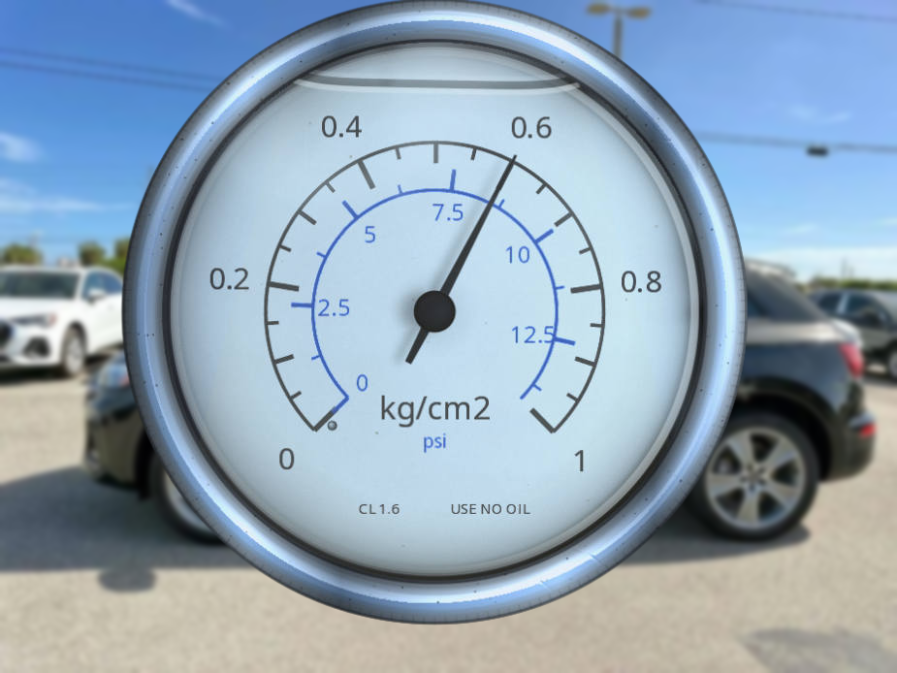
kg/cm² 0.6
